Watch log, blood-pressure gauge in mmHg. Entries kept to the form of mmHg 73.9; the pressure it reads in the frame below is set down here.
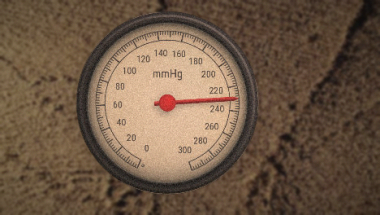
mmHg 230
